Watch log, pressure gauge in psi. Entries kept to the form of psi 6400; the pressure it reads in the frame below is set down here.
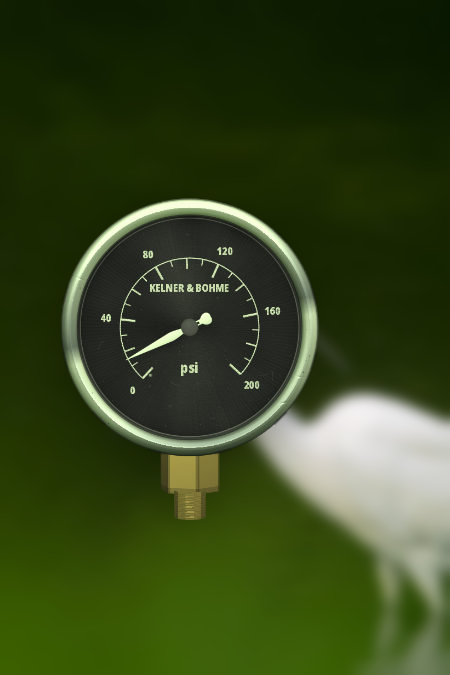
psi 15
